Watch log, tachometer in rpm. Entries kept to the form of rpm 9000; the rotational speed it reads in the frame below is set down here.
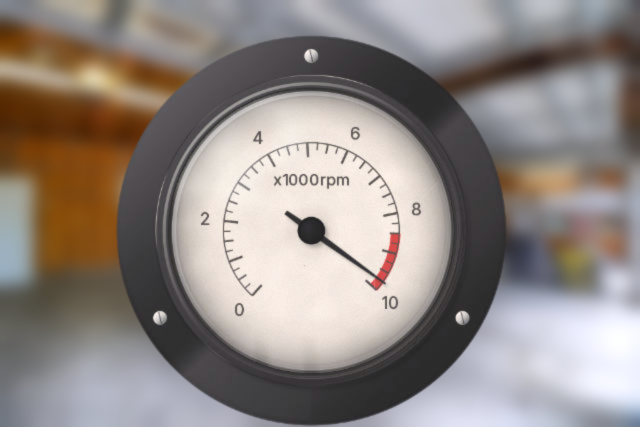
rpm 9750
